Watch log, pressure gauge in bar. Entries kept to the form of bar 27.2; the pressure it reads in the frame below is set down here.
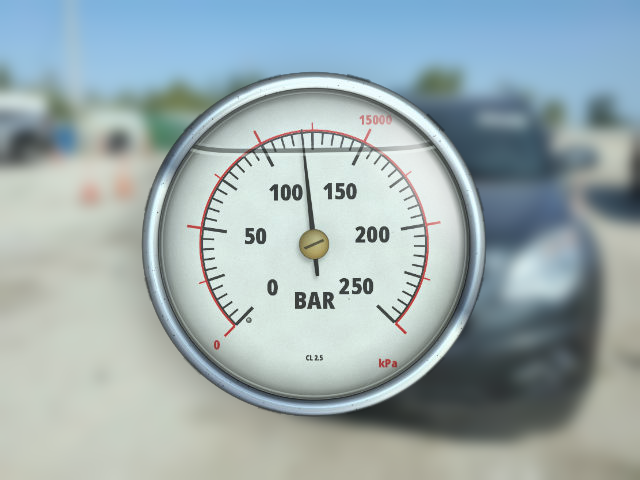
bar 120
